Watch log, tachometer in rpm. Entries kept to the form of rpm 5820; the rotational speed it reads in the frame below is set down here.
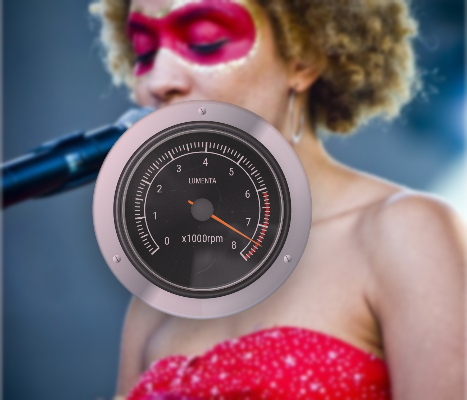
rpm 7500
